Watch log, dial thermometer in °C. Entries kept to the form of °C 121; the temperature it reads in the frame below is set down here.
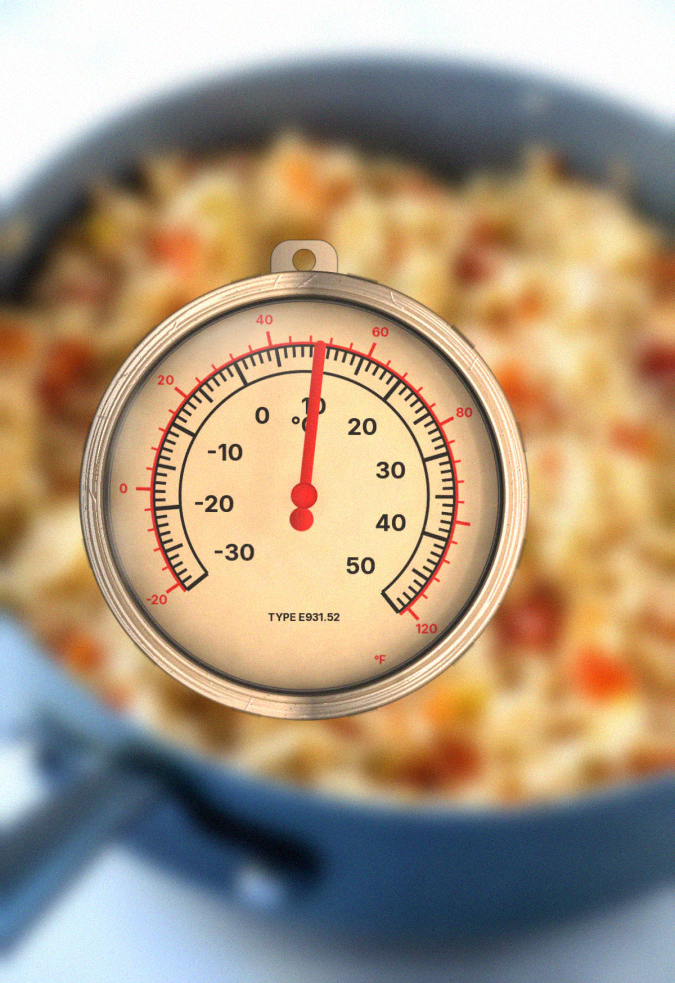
°C 10
